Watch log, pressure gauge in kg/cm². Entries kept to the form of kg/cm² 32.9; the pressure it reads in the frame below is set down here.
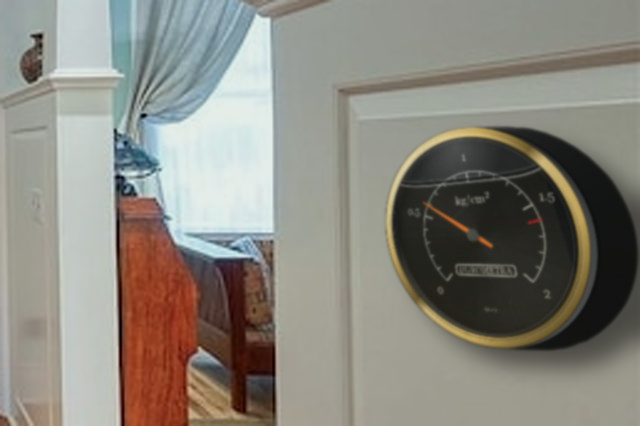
kg/cm² 0.6
